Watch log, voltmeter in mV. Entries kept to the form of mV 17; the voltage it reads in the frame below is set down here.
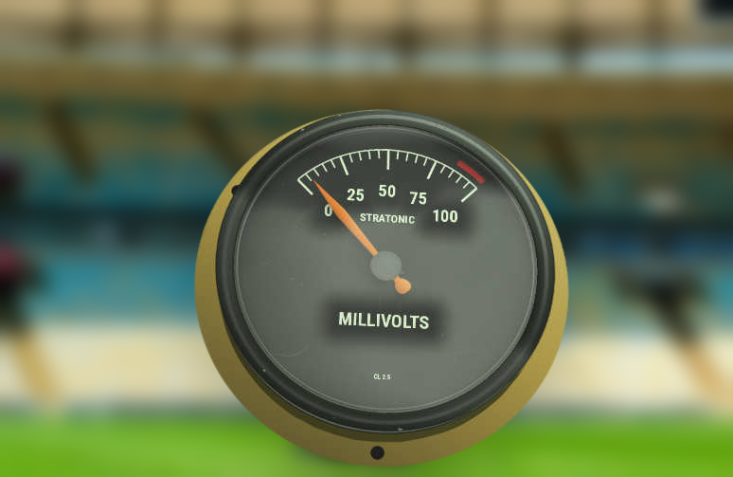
mV 5
